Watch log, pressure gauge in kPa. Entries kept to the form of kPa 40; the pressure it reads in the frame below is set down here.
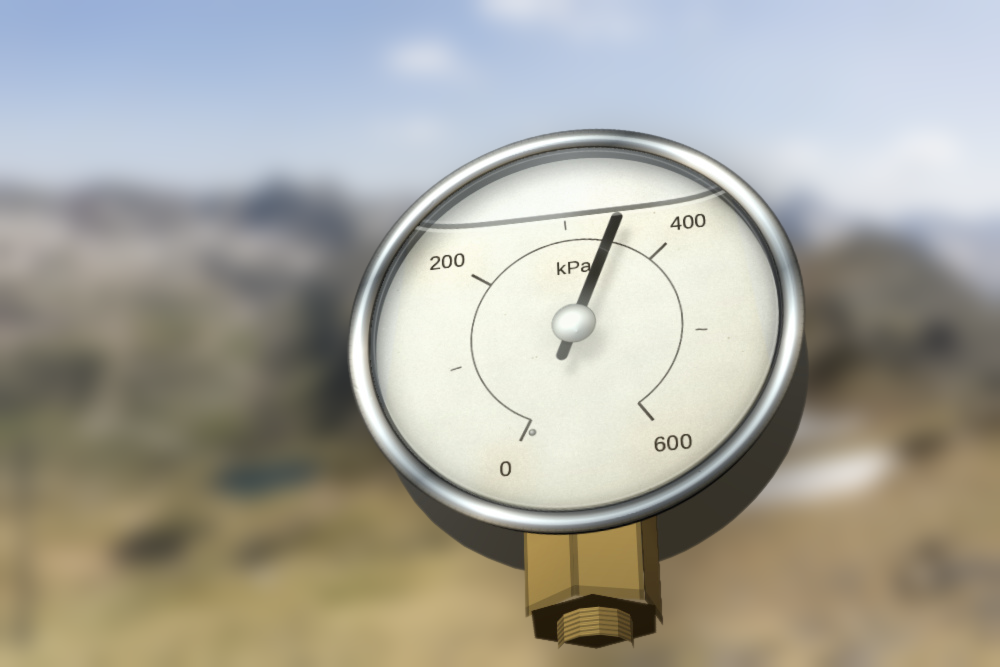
kPa 350
